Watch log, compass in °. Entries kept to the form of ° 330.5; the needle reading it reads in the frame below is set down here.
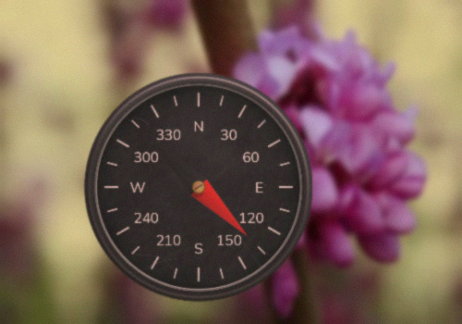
° 135
